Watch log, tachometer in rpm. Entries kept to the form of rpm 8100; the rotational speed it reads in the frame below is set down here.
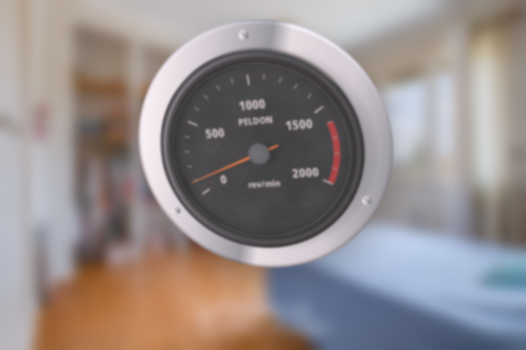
rpm 100
